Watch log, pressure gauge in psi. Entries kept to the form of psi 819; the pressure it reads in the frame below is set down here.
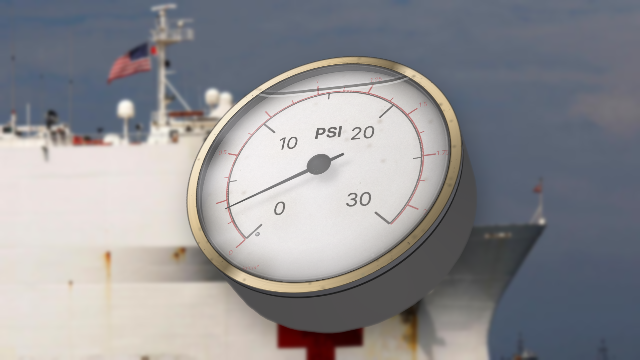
psi 2.5
